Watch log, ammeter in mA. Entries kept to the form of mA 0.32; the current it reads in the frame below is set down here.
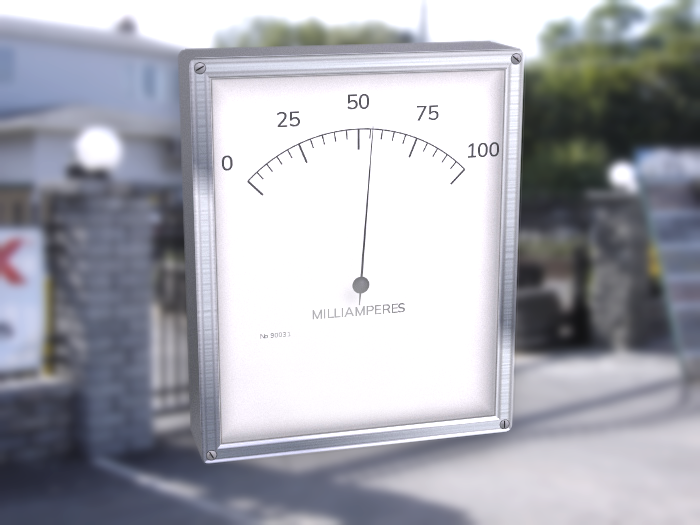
mA 55
